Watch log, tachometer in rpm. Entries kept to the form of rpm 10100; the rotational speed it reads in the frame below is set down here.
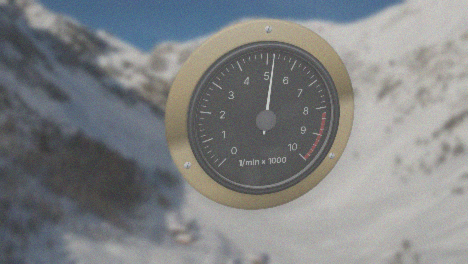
rpm 5200
